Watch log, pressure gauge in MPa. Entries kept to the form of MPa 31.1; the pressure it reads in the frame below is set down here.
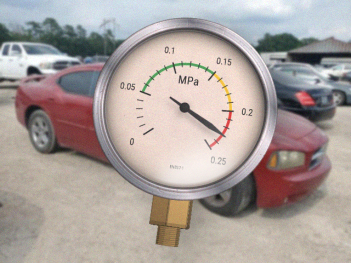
MPa 0.23
